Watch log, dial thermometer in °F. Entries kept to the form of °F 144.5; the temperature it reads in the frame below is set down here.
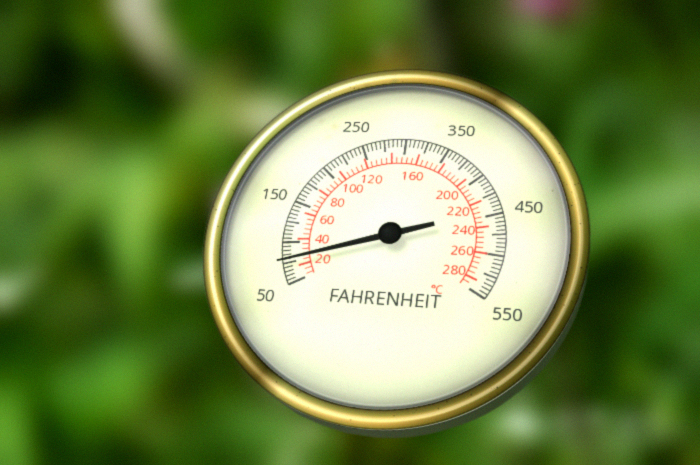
°F 75
